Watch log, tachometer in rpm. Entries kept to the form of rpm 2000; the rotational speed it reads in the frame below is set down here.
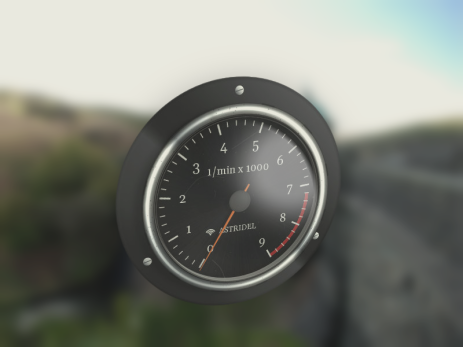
rpm 0
